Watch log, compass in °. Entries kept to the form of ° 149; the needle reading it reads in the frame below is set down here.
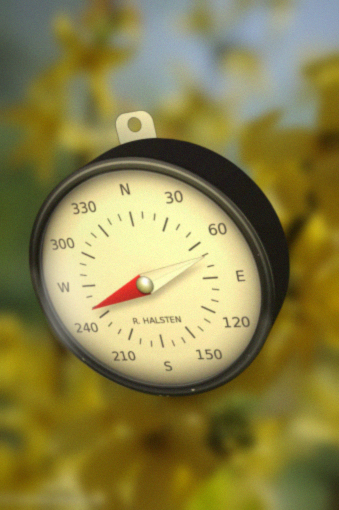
° 250
